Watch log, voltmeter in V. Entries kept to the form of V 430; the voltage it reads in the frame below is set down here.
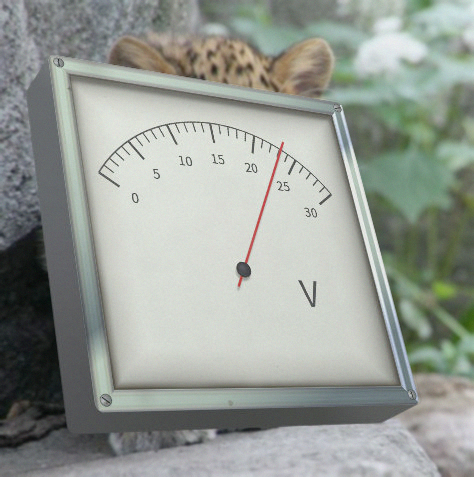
V 23
